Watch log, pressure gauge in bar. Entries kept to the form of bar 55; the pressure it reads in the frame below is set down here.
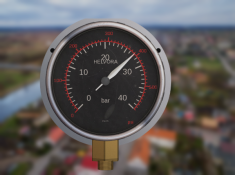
bar 27
